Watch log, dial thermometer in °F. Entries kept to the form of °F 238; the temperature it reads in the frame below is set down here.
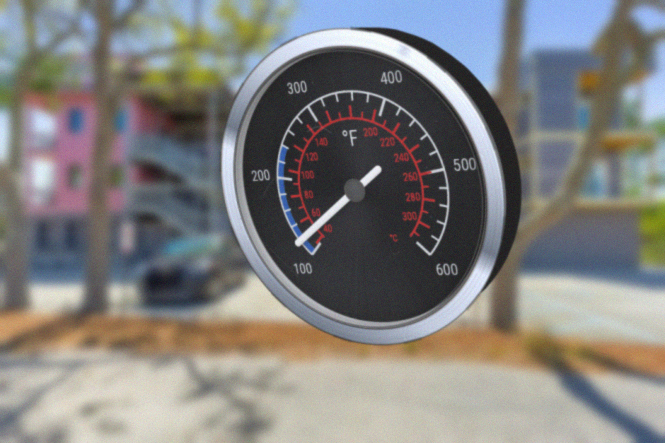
°F 120
